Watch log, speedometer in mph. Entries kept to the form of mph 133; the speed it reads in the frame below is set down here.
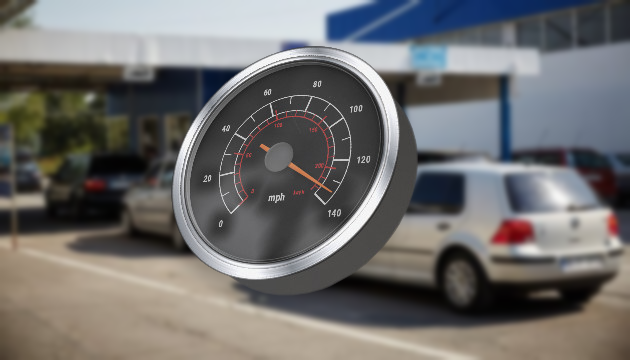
mph 135
